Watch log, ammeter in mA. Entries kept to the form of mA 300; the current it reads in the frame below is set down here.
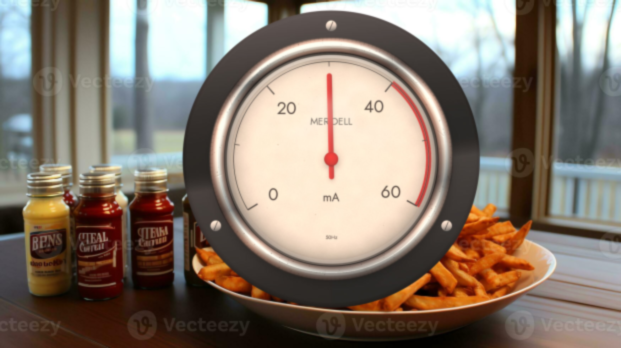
mA 30
